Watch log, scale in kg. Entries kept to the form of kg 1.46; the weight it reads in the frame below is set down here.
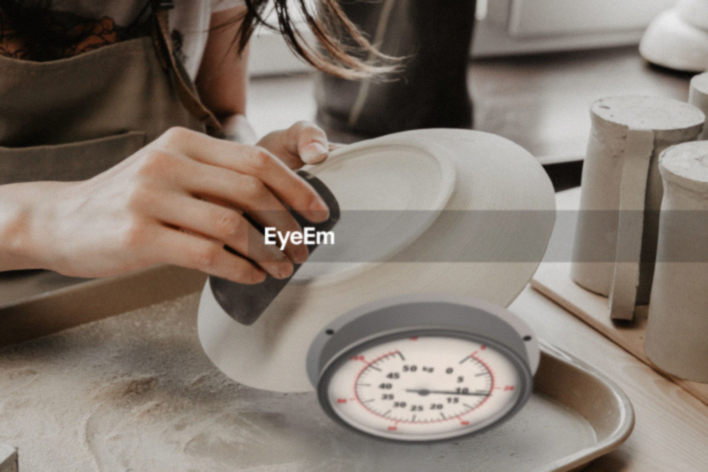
kg 10
